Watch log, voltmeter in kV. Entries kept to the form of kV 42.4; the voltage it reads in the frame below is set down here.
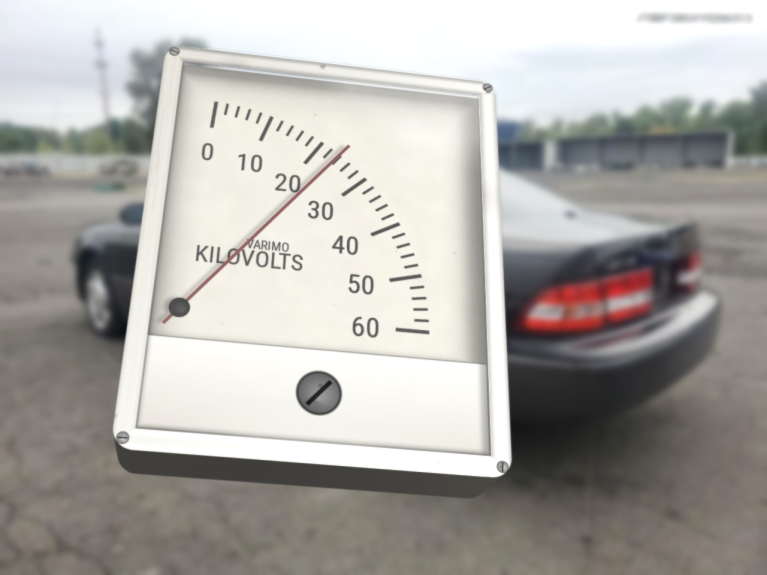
kV 24
